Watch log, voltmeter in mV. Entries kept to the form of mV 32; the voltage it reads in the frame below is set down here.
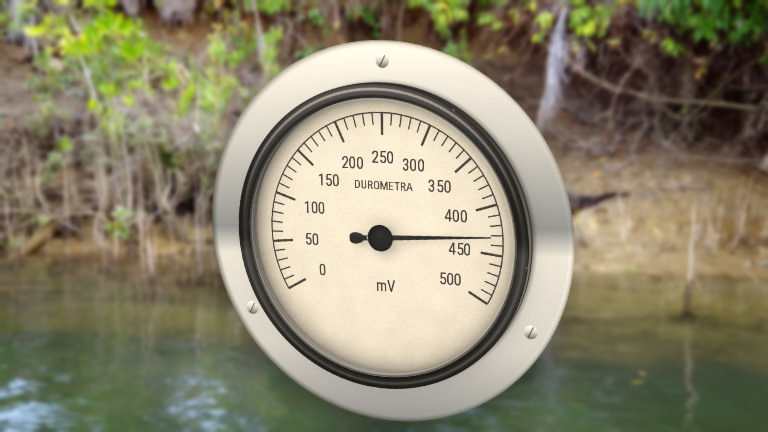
mV 430
